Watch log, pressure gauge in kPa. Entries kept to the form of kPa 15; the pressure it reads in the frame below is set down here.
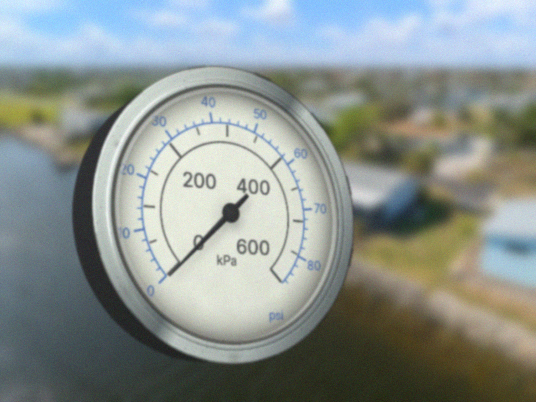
kPa 0
